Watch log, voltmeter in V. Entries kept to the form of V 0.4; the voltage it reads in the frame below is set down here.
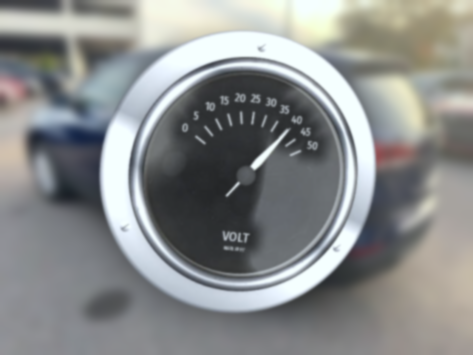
V 40
